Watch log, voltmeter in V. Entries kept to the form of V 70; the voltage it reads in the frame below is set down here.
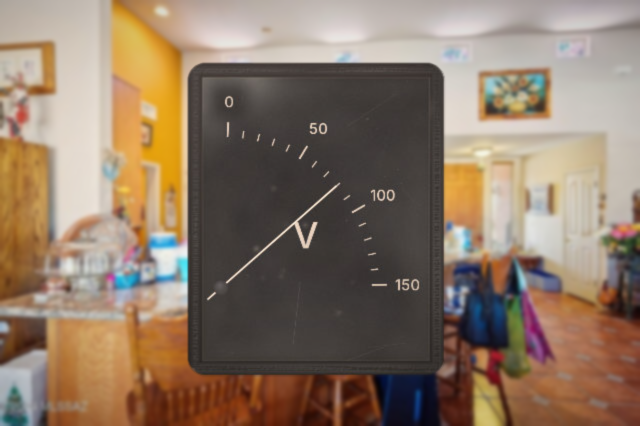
V 80
